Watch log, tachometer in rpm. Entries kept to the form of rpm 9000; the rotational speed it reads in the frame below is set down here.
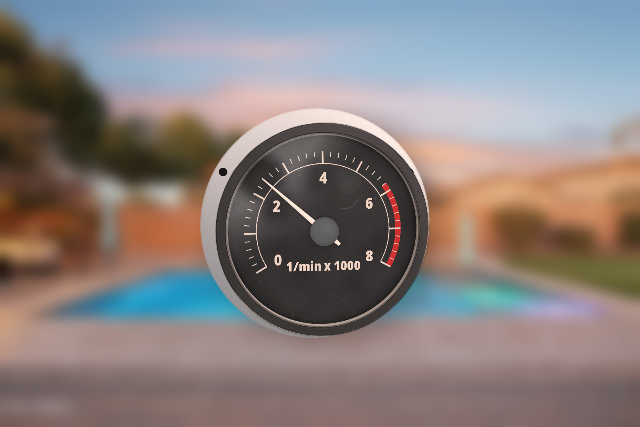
rpm 2400
